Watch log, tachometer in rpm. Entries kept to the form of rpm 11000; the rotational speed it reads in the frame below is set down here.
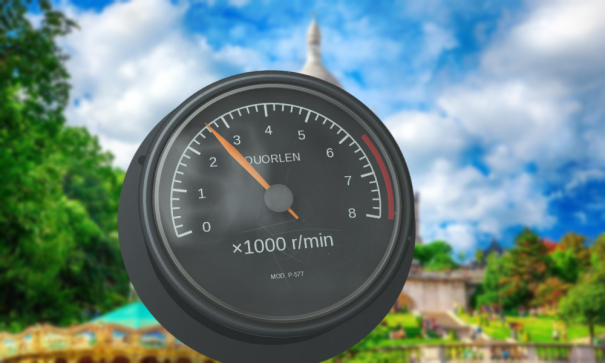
rpm 2600
